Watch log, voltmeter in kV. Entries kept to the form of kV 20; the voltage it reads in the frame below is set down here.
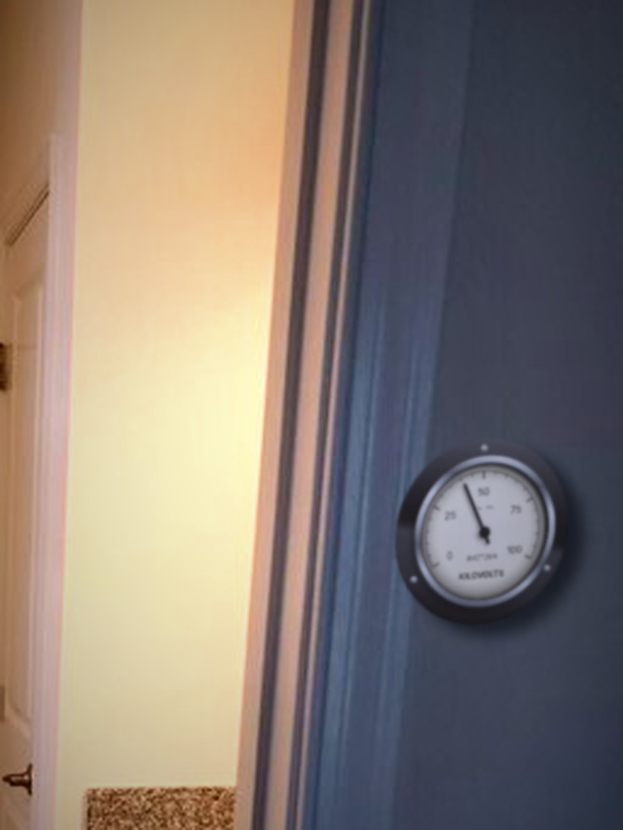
kV 40
